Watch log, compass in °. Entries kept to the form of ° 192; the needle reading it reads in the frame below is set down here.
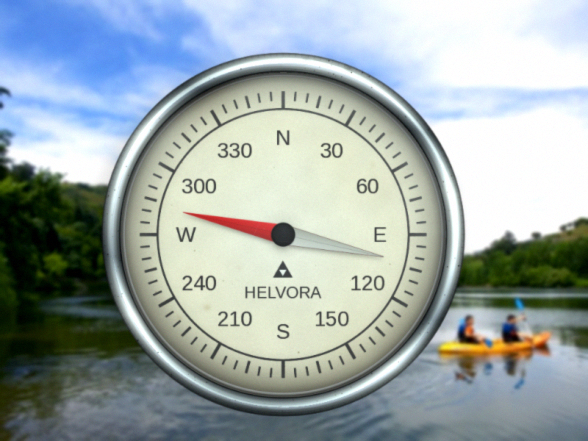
° 282.5
